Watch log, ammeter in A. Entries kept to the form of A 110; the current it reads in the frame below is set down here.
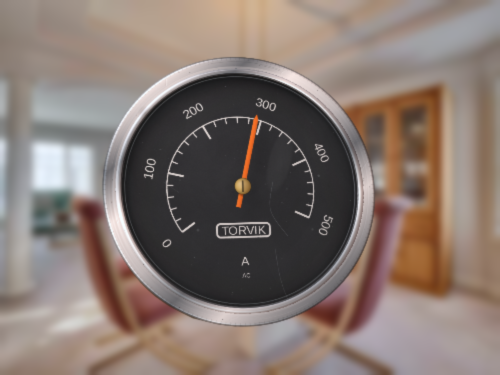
A 290
